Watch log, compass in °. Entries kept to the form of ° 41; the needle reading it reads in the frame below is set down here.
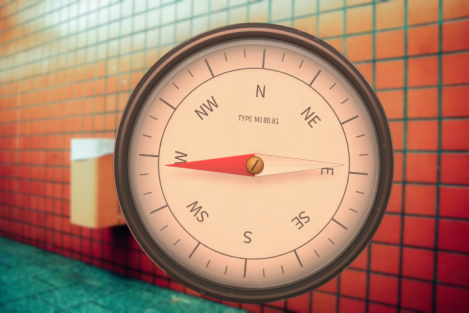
° 265
